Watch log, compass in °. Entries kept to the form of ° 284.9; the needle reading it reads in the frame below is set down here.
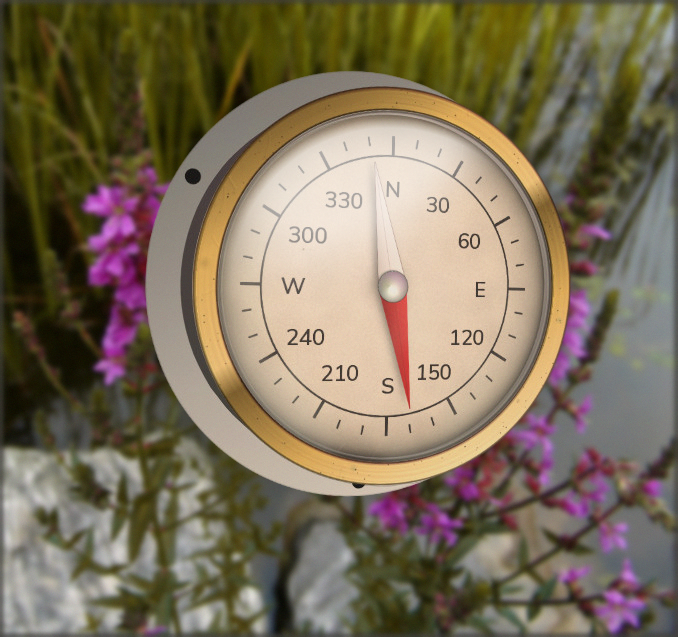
° 170
